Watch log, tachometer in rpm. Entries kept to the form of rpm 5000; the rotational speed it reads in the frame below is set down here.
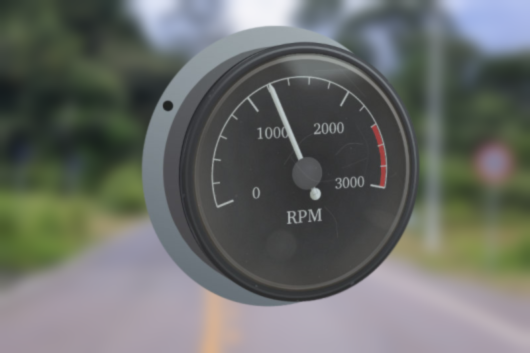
rpm 1200
